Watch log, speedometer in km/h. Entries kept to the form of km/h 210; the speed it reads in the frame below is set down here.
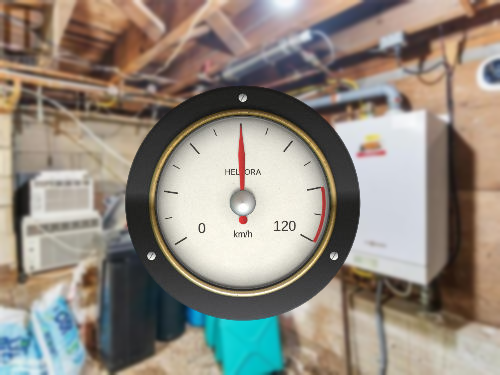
km/h 60
